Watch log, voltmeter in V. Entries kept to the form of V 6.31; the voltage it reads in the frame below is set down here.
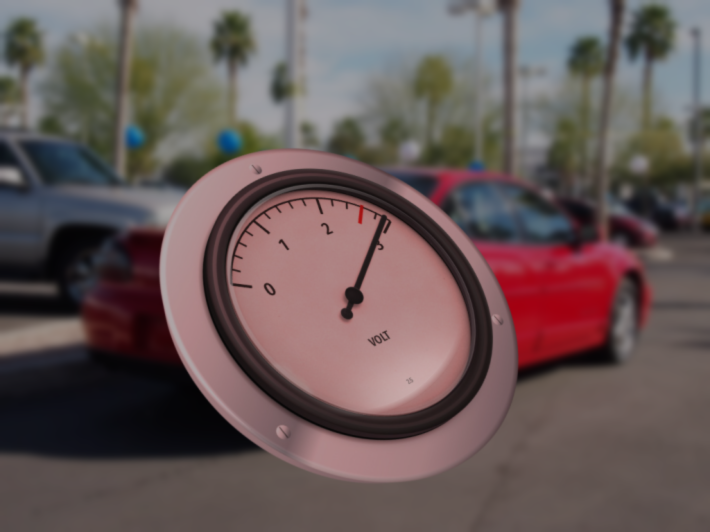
V 2.9
